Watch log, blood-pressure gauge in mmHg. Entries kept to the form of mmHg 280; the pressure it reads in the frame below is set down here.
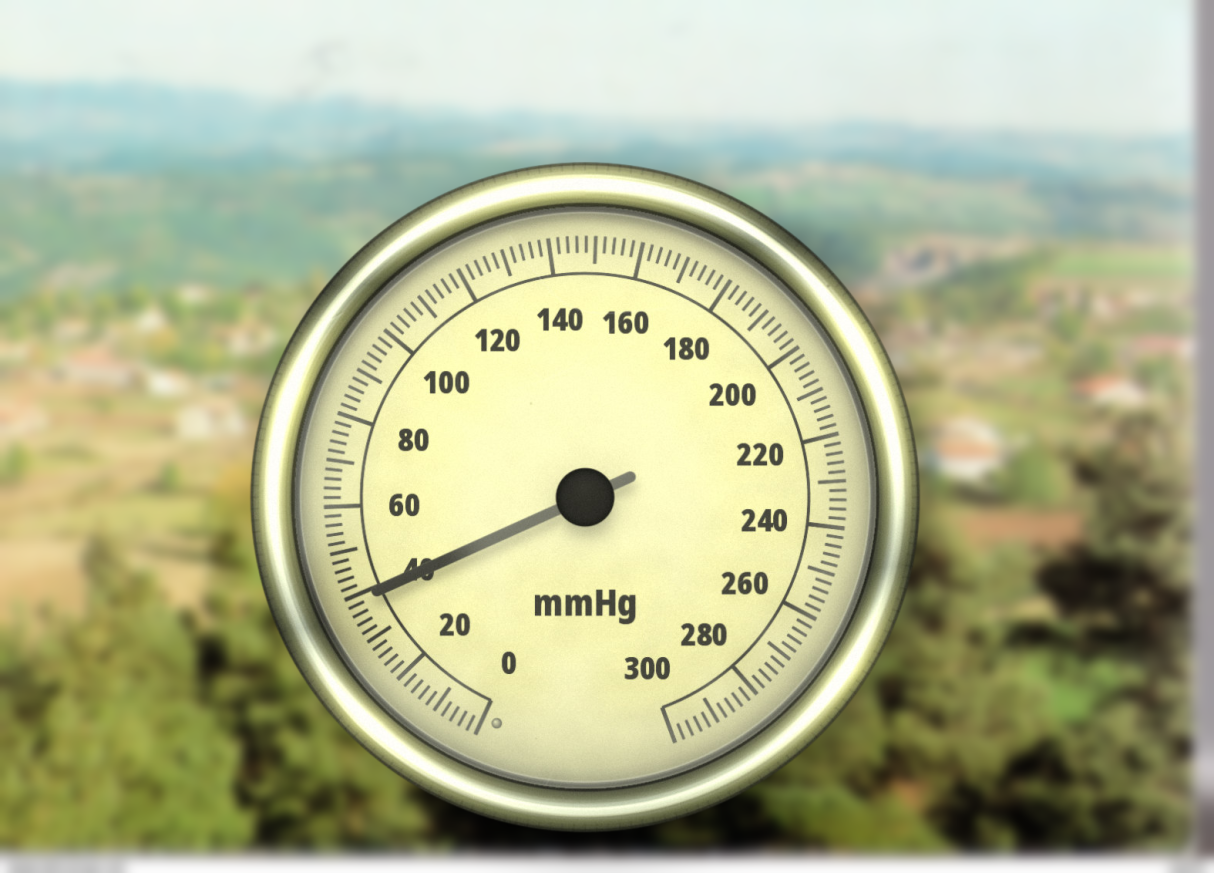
mmHg 39
